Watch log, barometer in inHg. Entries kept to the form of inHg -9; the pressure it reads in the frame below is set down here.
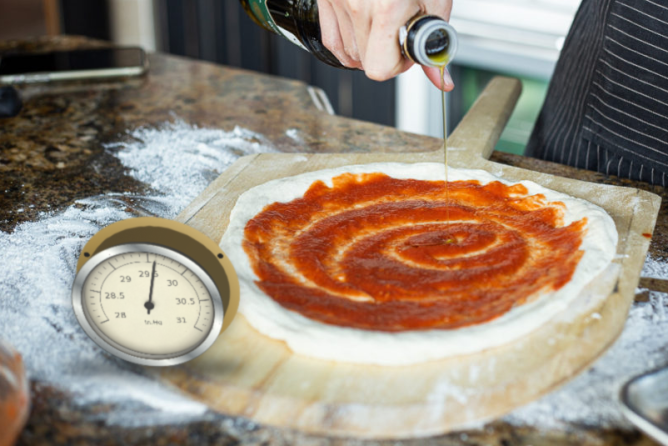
inHg 29.6
